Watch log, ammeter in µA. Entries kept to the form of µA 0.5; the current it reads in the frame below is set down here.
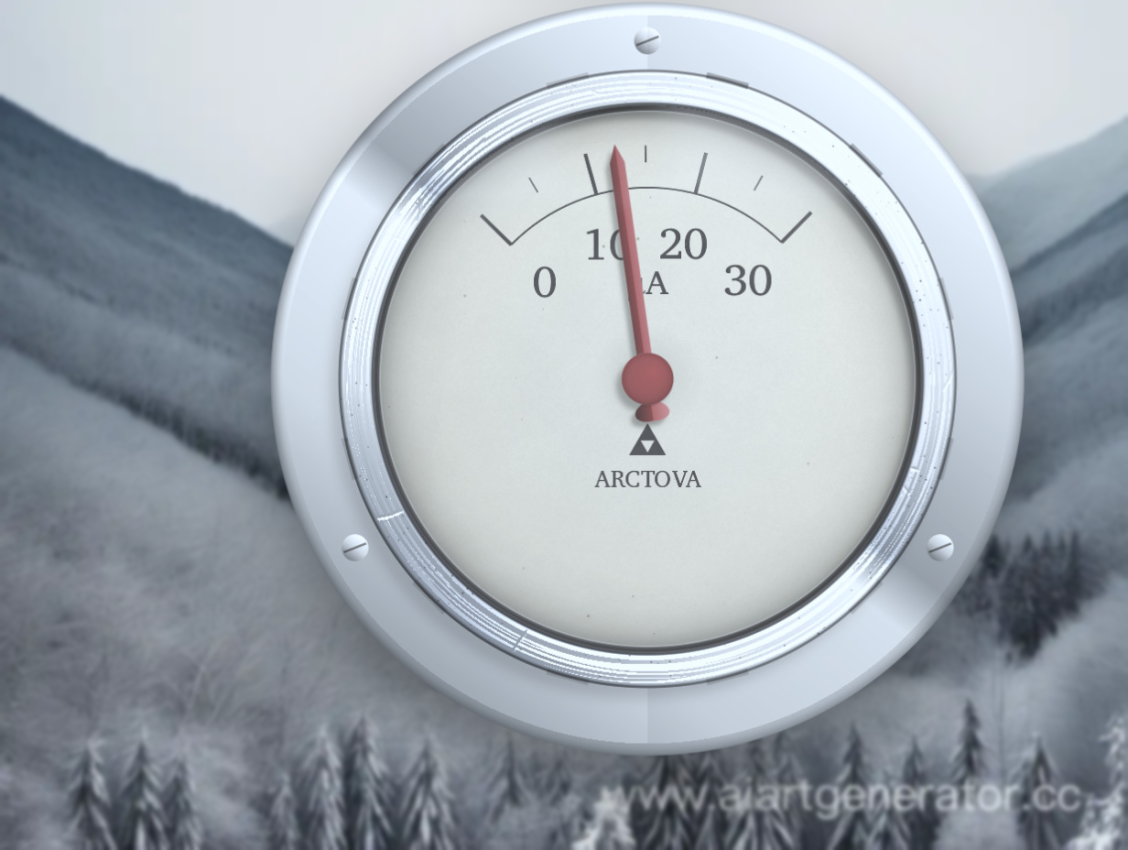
µA 12.5
